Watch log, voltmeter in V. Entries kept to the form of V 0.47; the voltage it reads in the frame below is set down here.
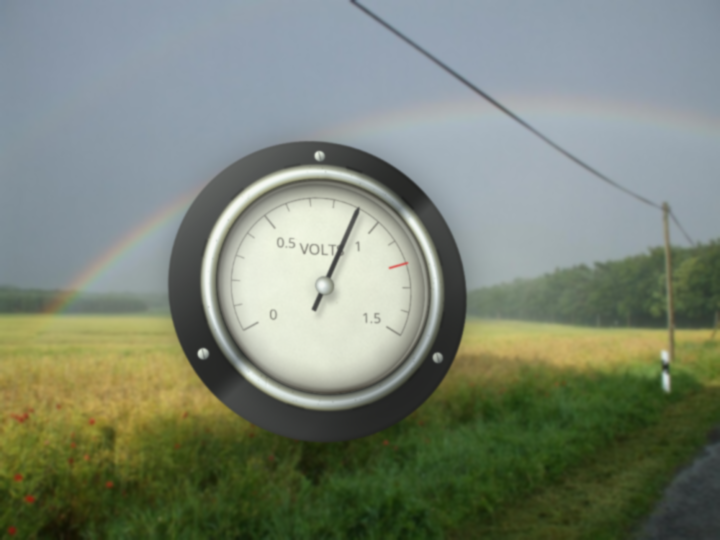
V 0.9
